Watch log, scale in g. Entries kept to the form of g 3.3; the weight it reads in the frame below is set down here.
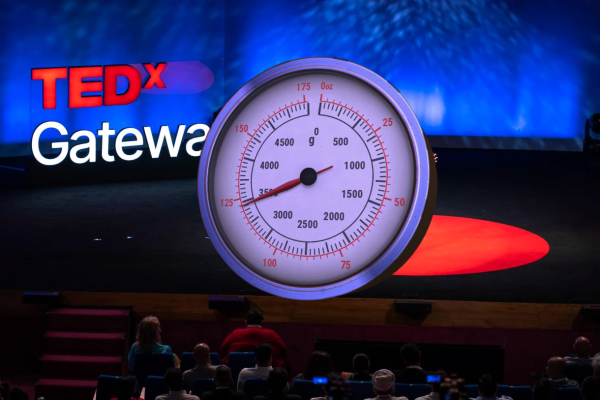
g 3450
